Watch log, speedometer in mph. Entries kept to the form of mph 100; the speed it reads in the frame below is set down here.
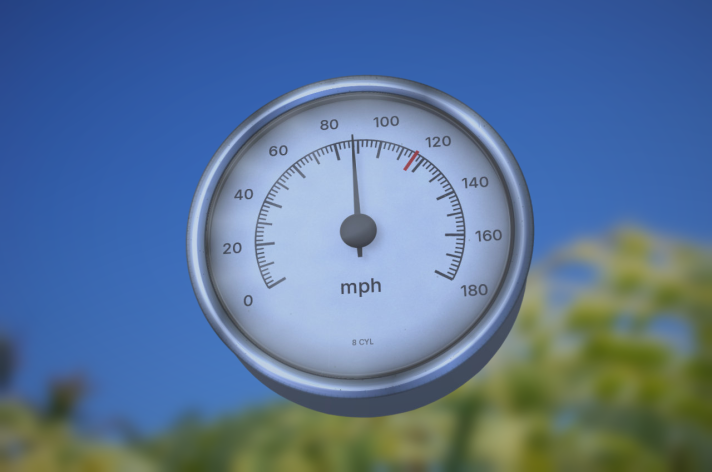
mph 88
